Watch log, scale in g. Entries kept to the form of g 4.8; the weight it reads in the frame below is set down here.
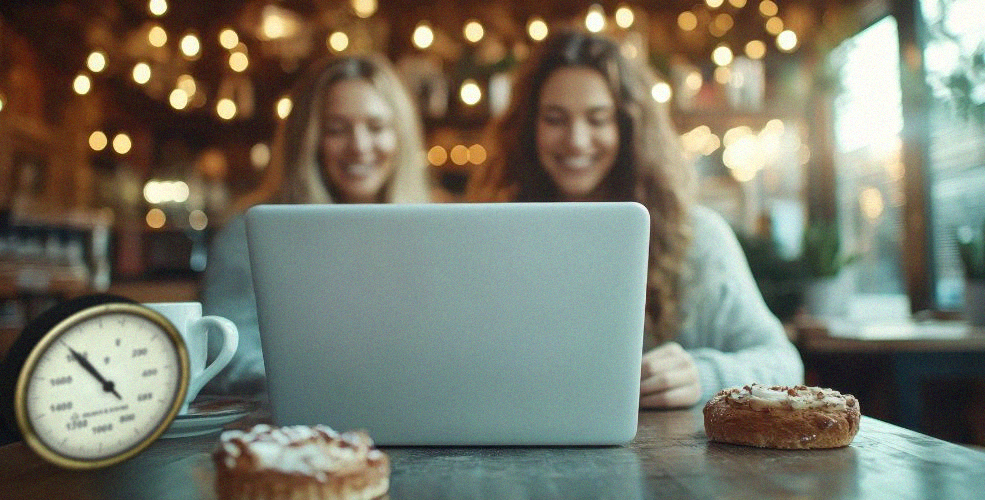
g 1800
